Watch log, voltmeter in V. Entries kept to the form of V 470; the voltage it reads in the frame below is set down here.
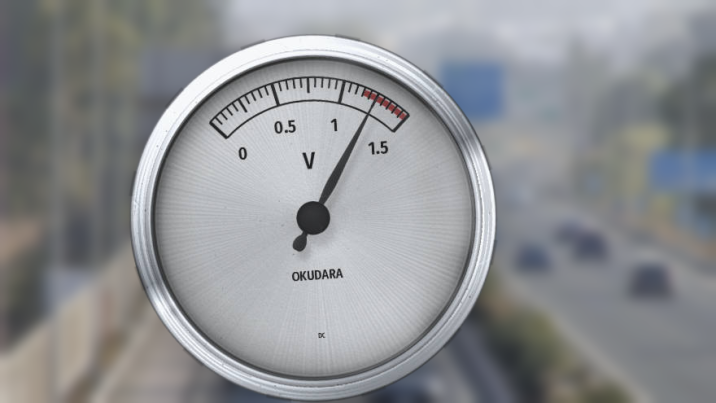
V 1.25
